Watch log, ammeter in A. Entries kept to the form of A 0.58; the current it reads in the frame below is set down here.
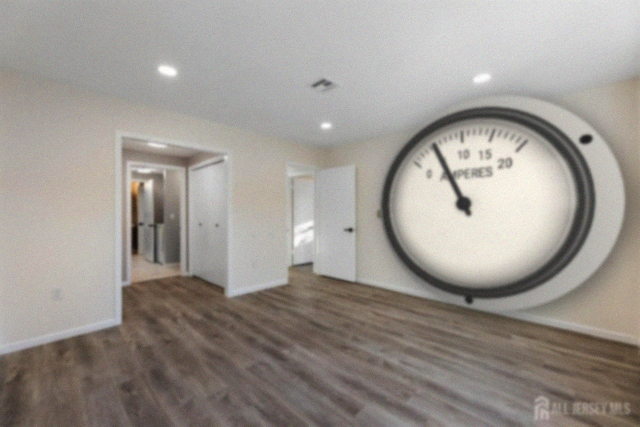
A 5
